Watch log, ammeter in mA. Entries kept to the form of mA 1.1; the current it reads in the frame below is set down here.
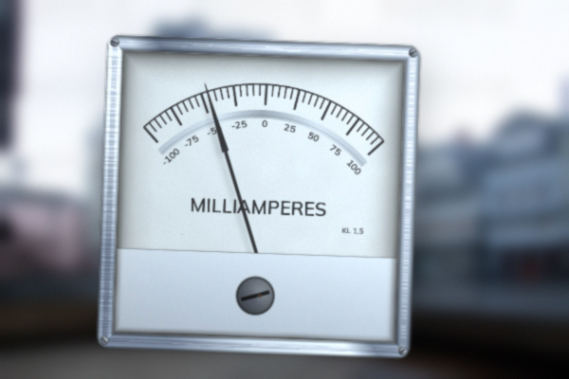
mA -45
